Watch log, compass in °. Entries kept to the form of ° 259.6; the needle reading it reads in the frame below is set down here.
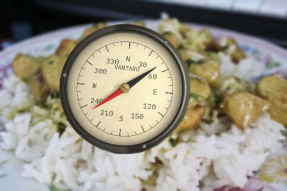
° 230
